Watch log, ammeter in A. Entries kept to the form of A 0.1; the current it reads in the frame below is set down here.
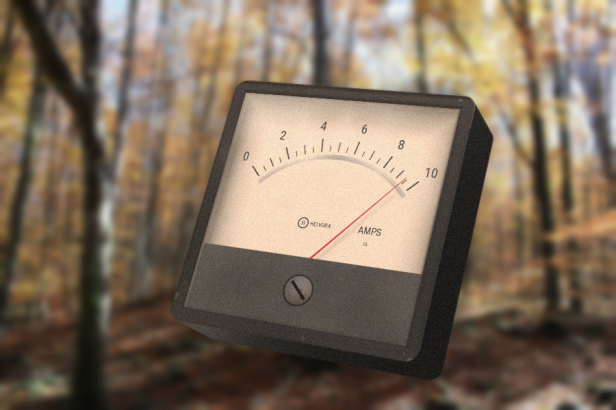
A 9.5
